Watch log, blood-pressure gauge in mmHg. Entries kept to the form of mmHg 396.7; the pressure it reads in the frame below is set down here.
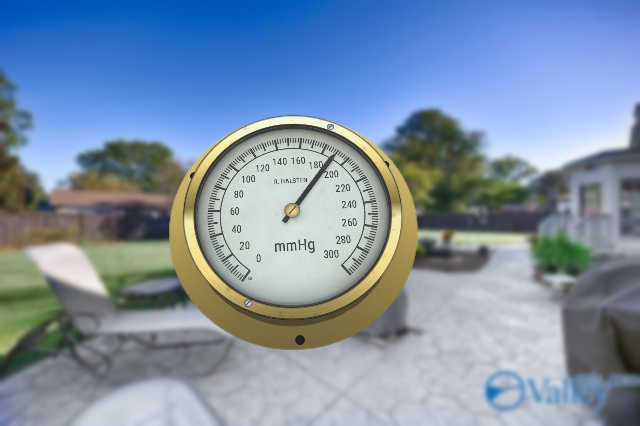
mmHg 190
